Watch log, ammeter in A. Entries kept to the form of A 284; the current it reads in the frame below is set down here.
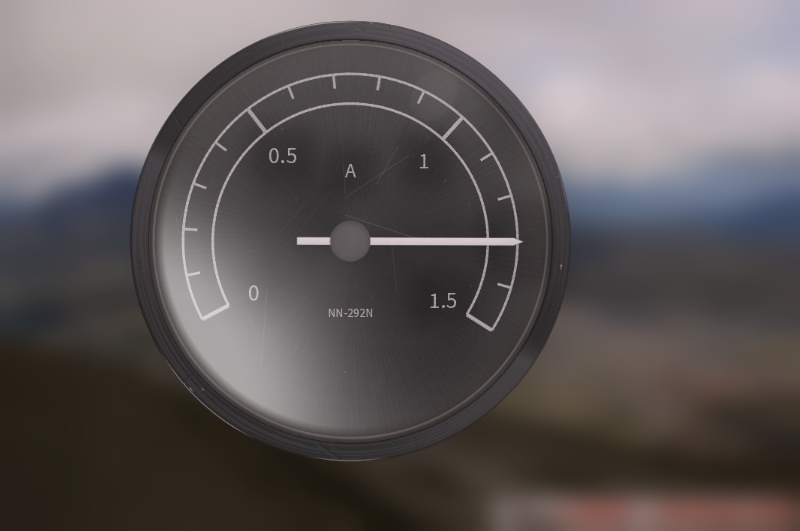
A 1.3
